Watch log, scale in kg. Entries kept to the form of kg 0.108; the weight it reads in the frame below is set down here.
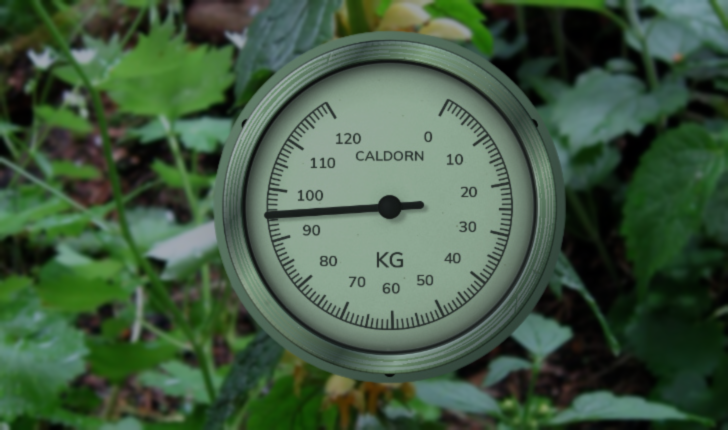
kg 95
